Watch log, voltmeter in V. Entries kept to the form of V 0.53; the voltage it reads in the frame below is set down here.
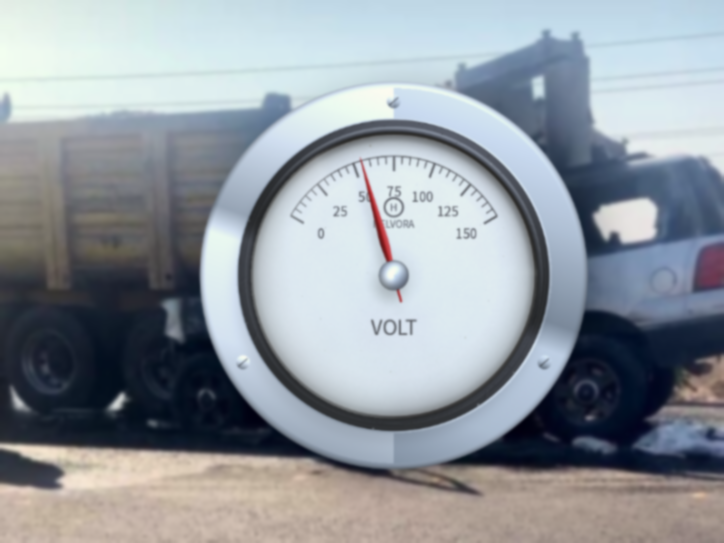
V 55
